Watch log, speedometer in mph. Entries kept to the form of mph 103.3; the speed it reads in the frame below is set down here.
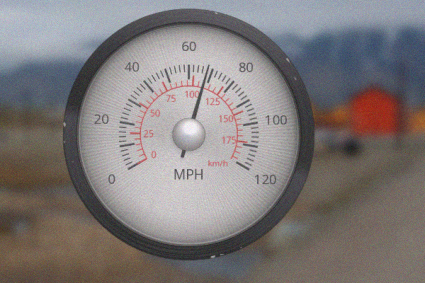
mph 68
